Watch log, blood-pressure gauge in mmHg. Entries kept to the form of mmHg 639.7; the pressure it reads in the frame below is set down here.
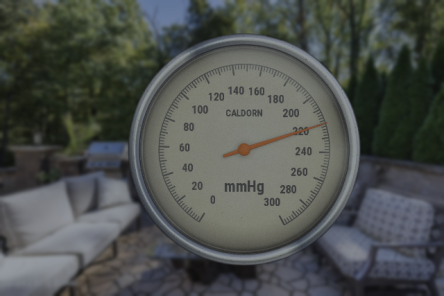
mmHg 220
